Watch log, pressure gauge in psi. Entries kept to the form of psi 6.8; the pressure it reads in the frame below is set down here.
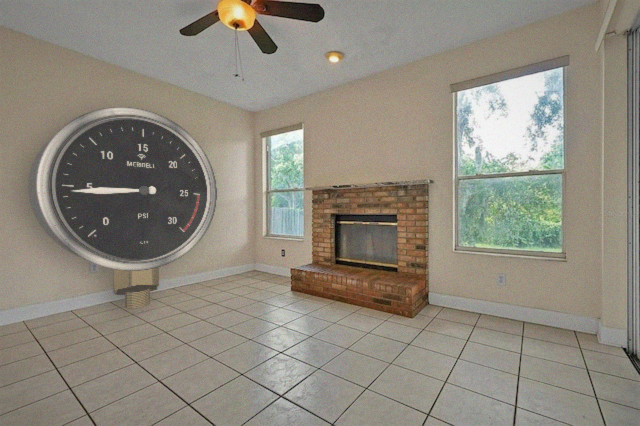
psi 4.5
